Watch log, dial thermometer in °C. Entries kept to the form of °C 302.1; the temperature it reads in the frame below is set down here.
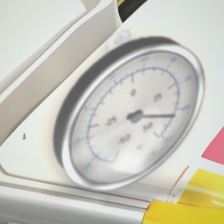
°C 40
